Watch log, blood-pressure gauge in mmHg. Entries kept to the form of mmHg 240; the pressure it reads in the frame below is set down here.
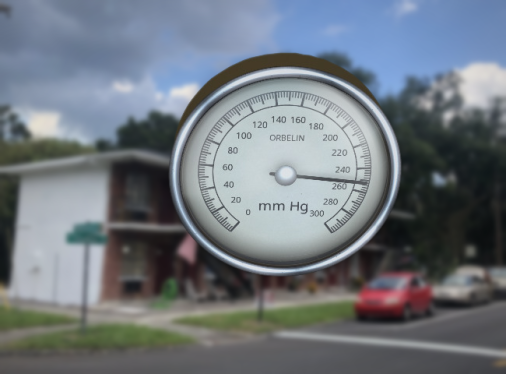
mmHg 250
